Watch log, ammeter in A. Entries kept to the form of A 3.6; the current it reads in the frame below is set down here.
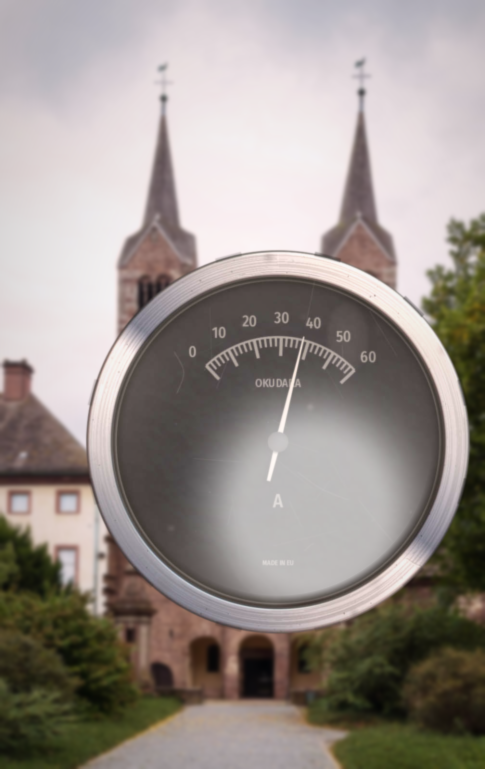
A 38
